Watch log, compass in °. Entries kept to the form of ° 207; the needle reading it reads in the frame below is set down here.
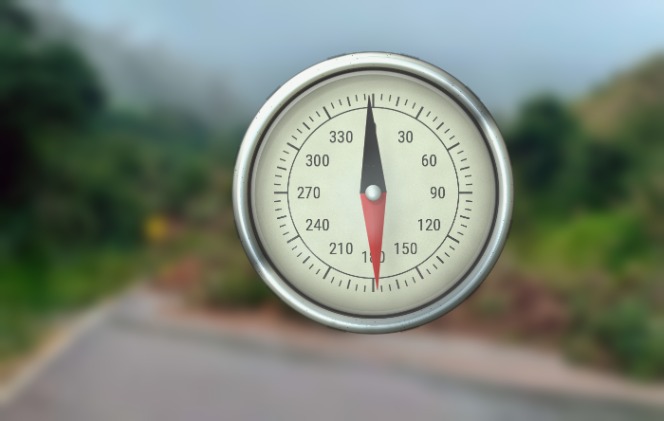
° 177.5
